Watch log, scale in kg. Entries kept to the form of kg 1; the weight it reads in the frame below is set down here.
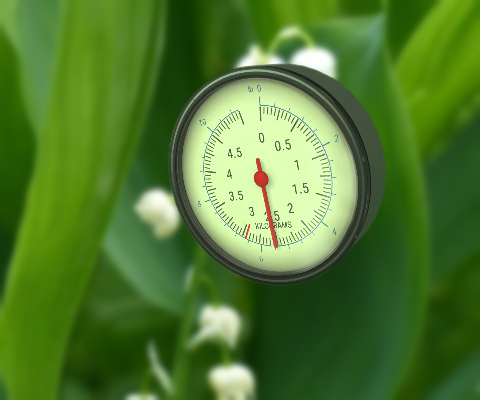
kg 2.5
